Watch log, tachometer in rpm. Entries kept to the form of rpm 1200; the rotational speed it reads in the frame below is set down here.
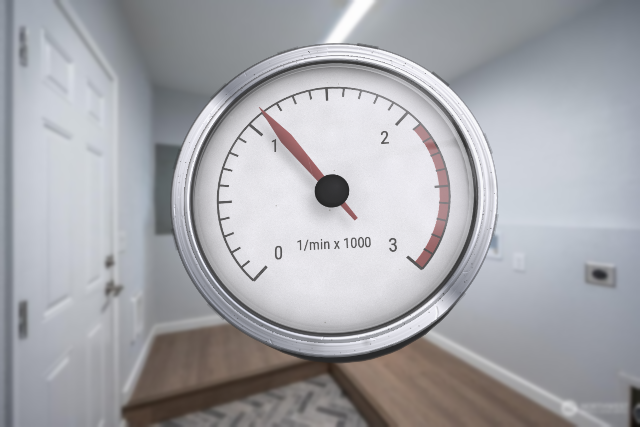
rpm 1100
